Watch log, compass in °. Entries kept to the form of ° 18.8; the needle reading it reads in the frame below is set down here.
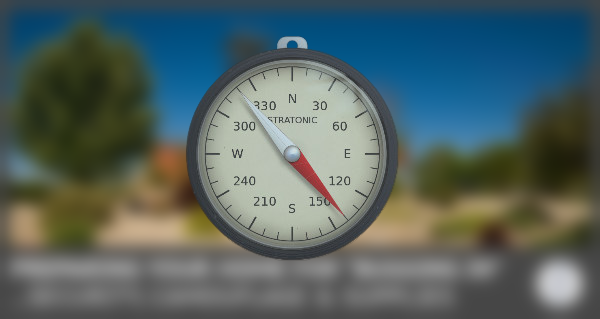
° 140
